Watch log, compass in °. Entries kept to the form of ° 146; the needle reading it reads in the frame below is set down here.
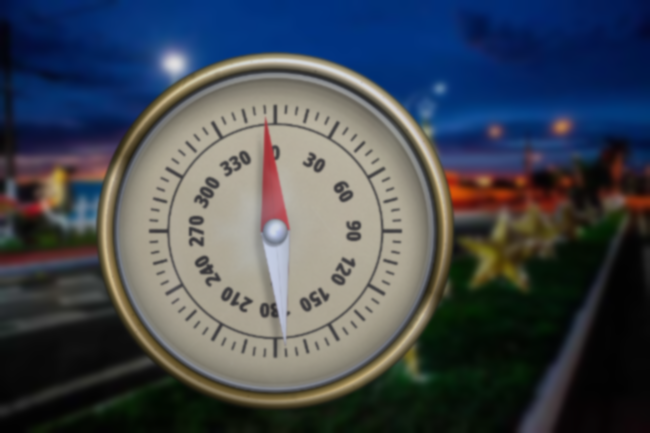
° 355
